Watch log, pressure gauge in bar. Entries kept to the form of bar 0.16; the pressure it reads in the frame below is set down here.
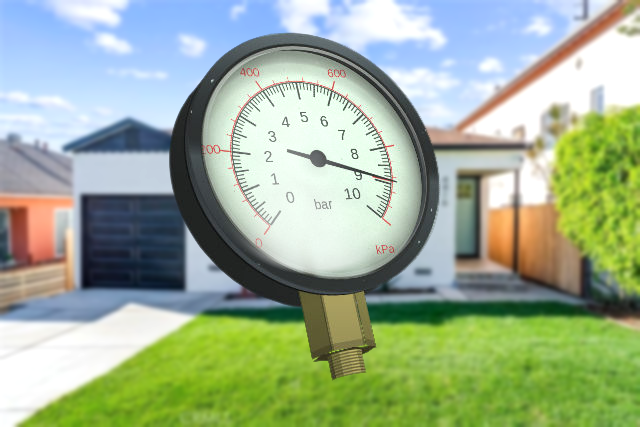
bar 9
